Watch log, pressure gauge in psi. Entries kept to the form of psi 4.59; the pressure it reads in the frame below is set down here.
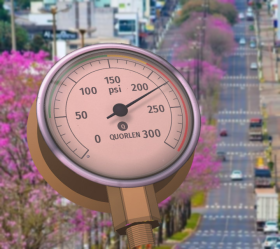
psi 220
